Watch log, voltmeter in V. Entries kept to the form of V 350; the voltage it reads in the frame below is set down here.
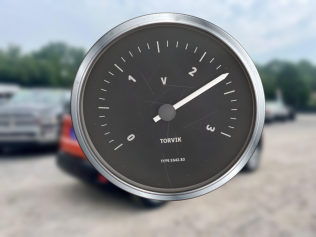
V 2.3
